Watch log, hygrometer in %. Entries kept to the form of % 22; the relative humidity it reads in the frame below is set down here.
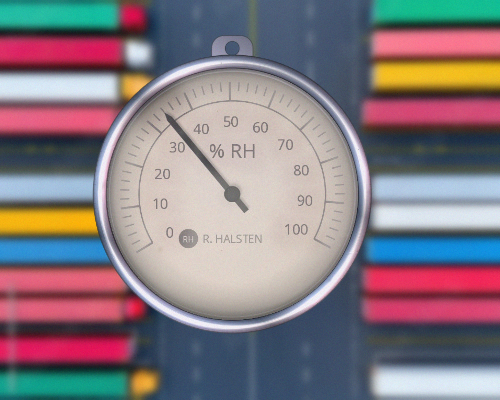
% 34
